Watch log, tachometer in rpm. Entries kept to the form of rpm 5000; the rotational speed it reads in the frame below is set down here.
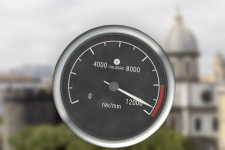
rpm 11500
